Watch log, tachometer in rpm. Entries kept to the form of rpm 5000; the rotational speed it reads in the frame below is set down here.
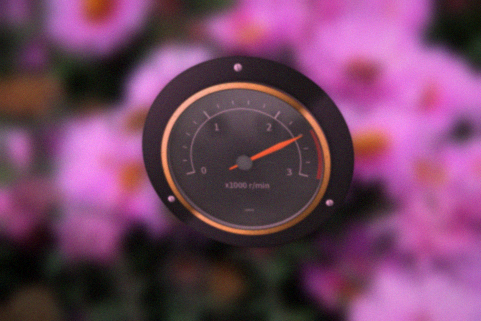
rpm 2400
